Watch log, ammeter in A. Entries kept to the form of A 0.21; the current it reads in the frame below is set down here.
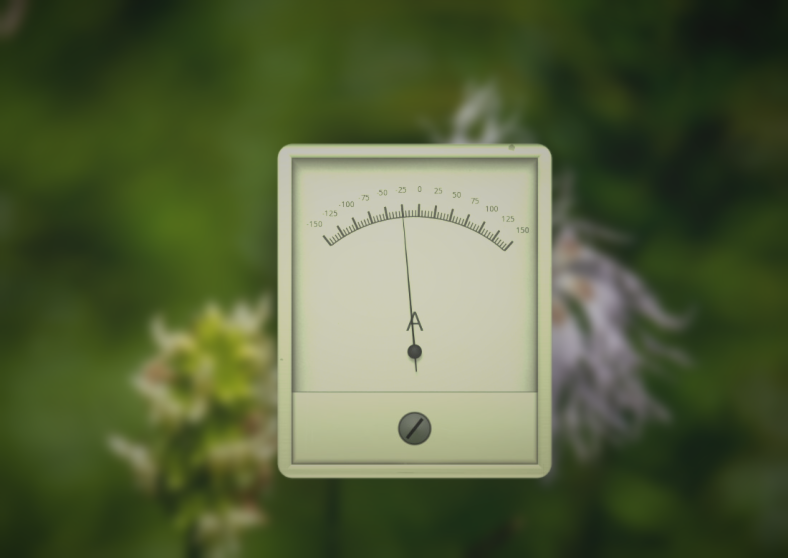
A -25
